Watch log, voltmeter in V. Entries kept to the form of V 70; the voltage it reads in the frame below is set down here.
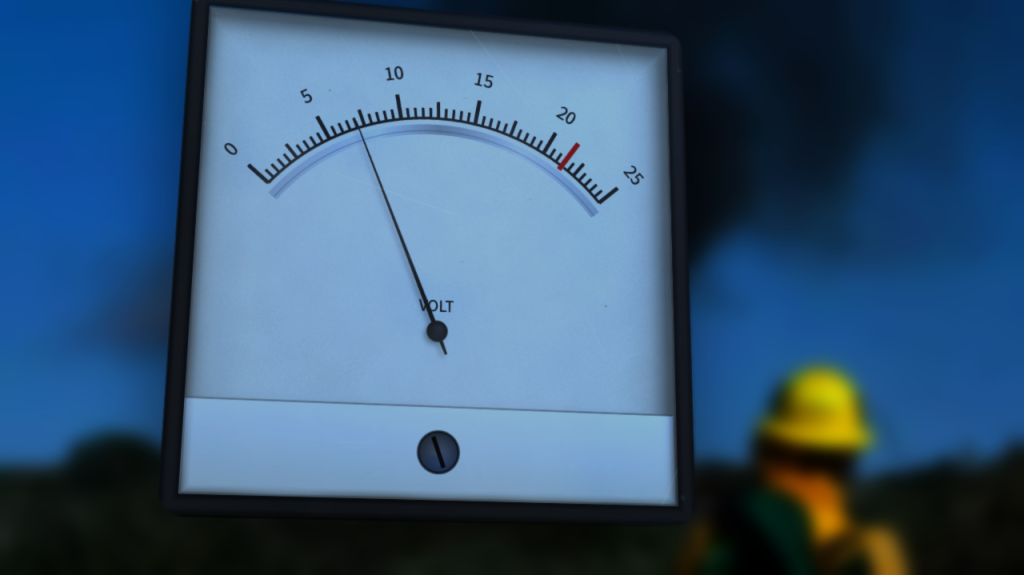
V 7
